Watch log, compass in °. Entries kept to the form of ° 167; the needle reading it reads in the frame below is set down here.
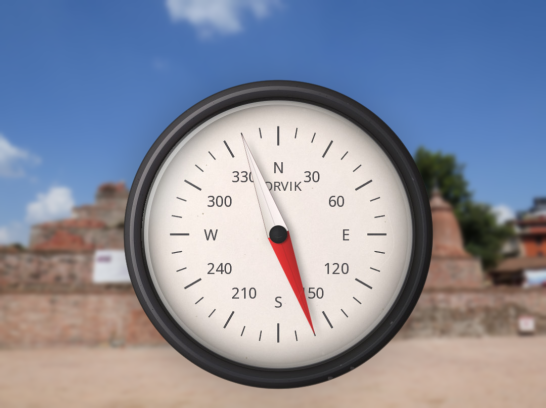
° 160
